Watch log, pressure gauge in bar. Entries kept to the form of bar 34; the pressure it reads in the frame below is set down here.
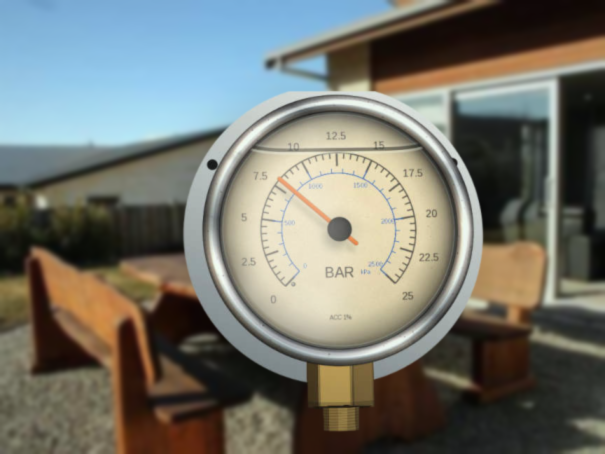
bar 8
